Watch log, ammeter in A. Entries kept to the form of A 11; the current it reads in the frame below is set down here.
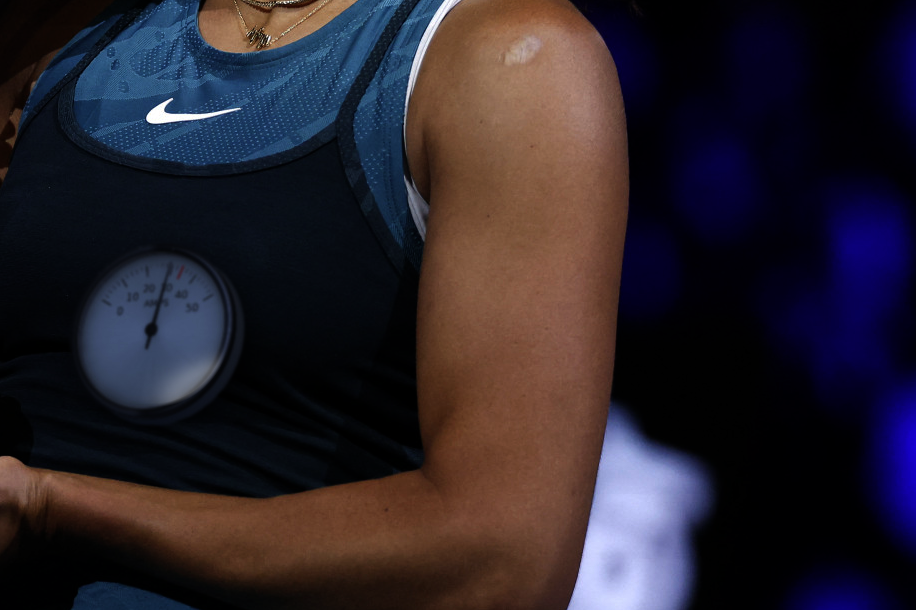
A 30
